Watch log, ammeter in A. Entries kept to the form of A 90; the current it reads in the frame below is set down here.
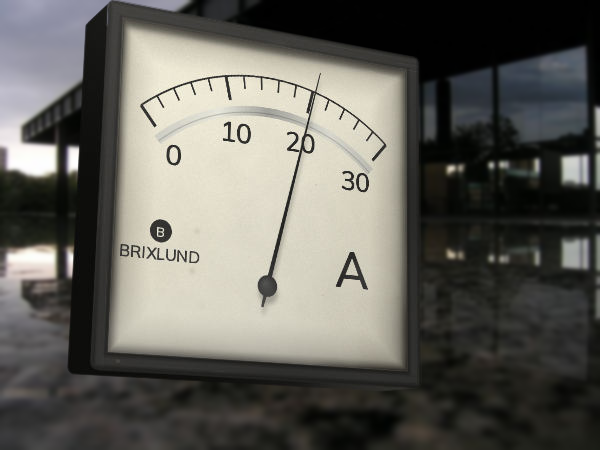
A 20
